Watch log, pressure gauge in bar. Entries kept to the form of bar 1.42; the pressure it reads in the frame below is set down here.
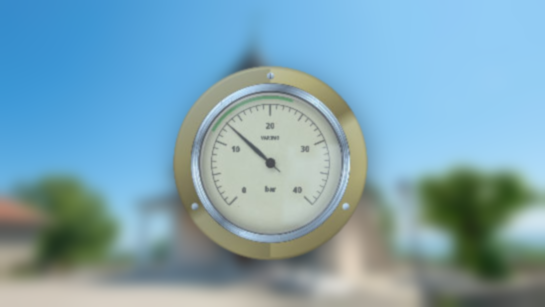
bar 13
